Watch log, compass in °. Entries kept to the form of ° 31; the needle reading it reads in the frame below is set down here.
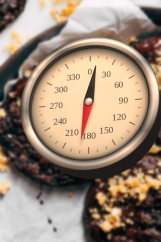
° 190
